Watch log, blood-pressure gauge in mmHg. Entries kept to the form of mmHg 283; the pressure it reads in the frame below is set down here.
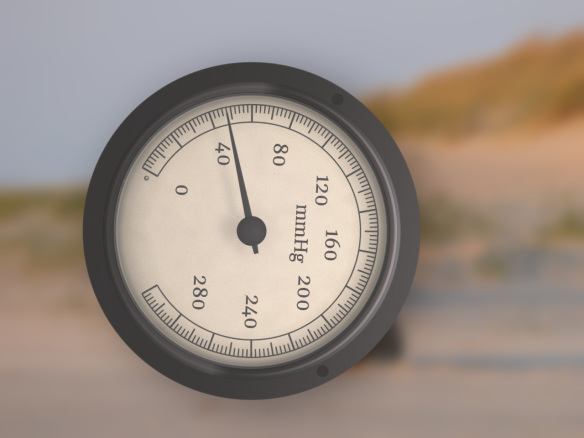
mmHg 48
